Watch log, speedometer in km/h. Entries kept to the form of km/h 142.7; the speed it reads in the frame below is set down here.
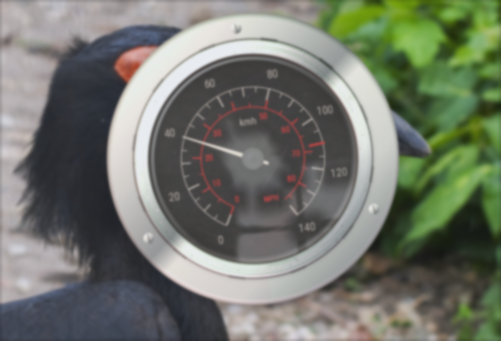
km/h 40
